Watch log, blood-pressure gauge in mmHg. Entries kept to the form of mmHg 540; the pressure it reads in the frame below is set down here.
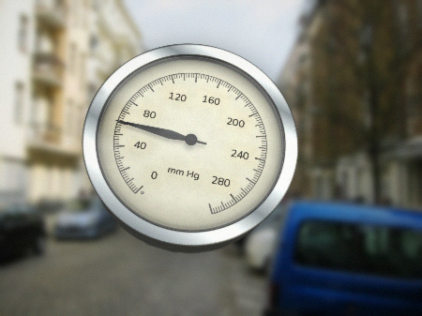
mmHg 60
